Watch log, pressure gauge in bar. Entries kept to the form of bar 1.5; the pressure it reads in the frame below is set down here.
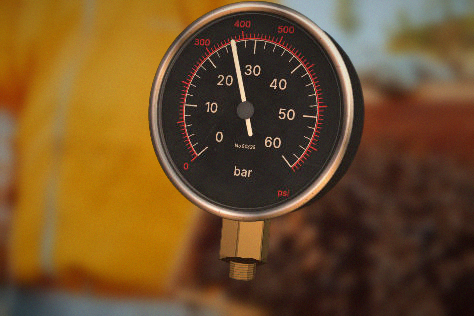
bar 26
